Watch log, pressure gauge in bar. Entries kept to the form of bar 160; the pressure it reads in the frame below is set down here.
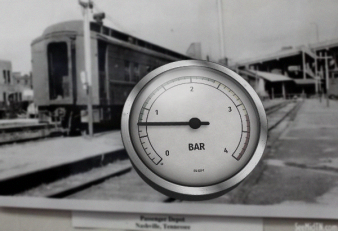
bar 0.7
